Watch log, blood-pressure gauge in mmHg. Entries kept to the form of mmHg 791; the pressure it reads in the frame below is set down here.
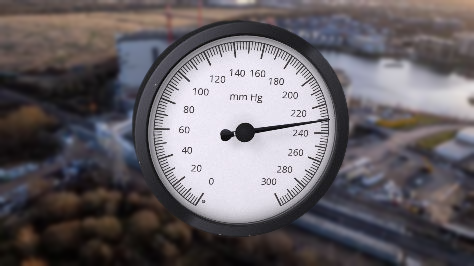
mmHg 230
